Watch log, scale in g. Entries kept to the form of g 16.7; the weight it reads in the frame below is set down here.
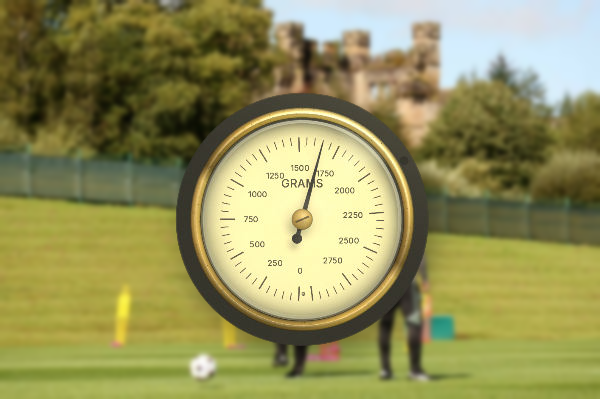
g 1650
